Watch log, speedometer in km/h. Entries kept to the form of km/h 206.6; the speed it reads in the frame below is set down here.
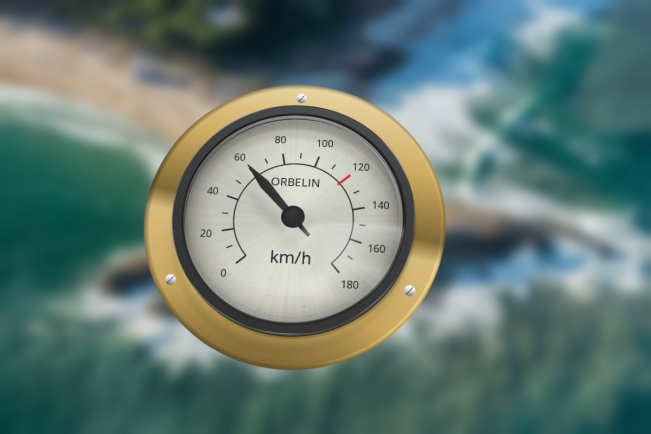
km/h 60
